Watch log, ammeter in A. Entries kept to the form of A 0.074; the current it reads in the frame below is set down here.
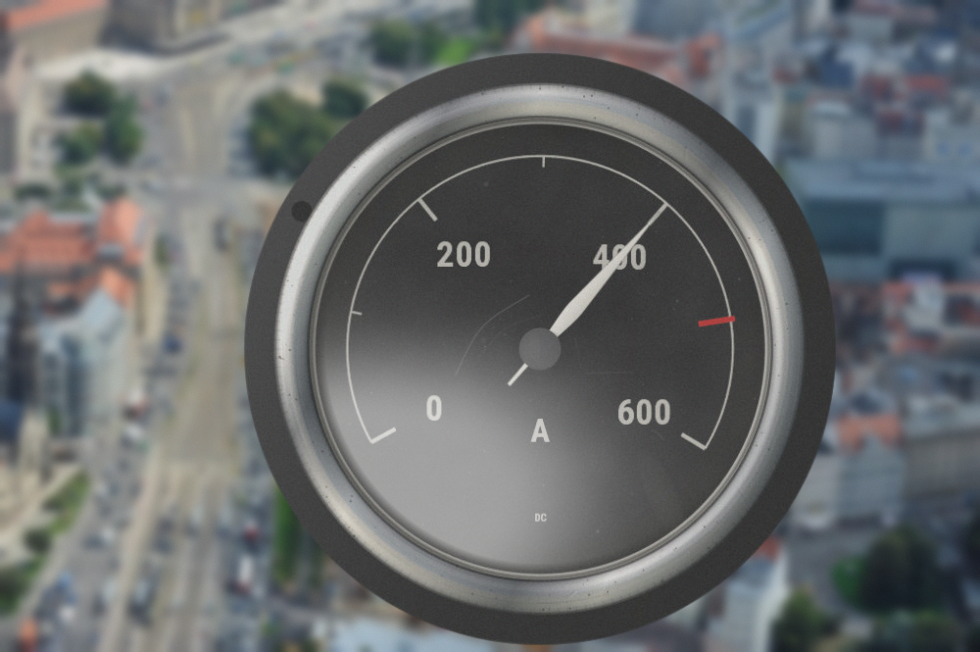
A 400
